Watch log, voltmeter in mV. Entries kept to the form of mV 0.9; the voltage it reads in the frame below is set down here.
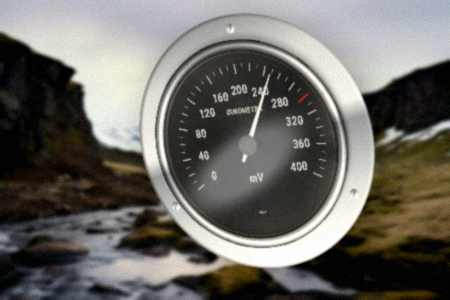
mV 250
